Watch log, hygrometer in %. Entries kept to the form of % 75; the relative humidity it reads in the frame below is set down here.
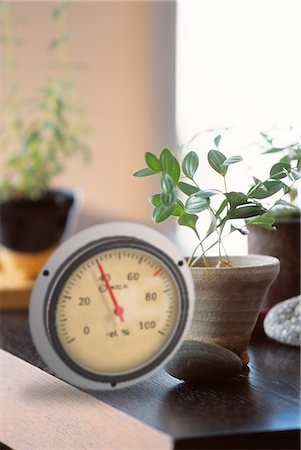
% 40
